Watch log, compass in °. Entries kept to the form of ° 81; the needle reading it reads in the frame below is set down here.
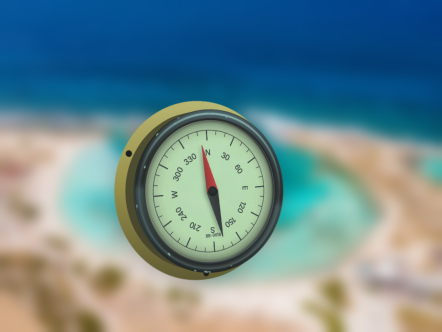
° 350
